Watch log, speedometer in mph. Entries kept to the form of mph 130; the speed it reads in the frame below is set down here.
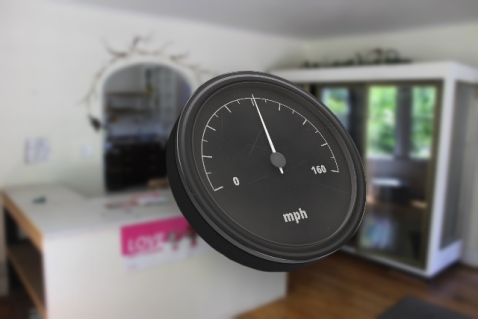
mph 80
